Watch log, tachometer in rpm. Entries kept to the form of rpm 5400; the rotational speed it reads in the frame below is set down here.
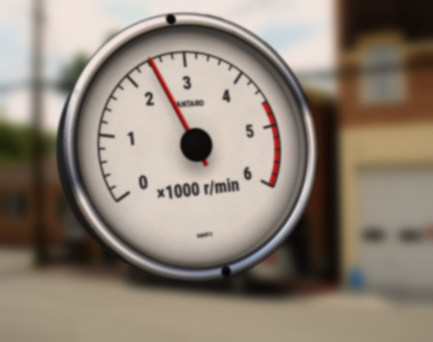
rpm 2400
